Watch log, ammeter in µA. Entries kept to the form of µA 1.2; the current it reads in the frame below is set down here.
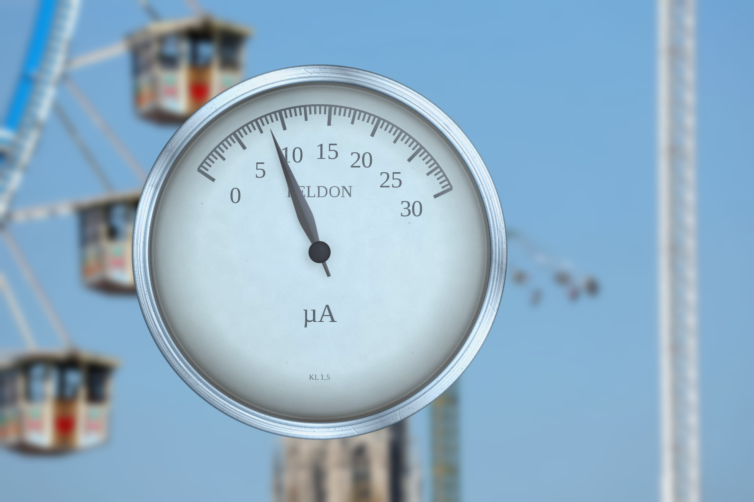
µA 8.5
